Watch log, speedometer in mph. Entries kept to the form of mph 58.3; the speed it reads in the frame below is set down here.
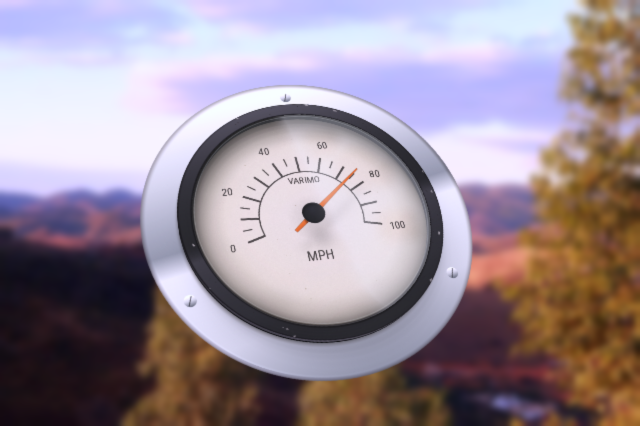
mph 75
